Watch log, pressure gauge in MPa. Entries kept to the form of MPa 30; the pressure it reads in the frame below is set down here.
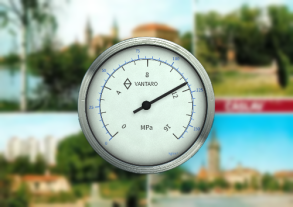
MPa 11.5
